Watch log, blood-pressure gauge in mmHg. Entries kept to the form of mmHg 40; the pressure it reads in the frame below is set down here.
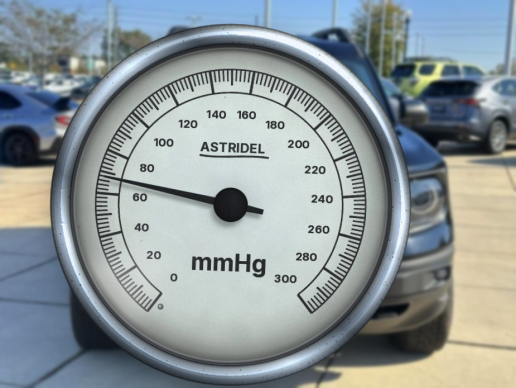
mmHg 68
